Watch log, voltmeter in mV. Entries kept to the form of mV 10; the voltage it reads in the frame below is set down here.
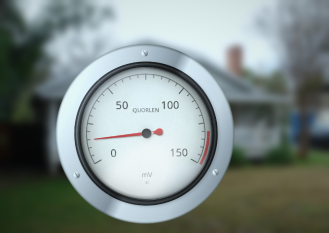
mV 15
